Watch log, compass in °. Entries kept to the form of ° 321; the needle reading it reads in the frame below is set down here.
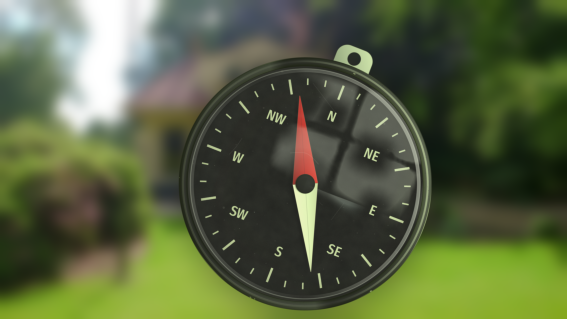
° 335
